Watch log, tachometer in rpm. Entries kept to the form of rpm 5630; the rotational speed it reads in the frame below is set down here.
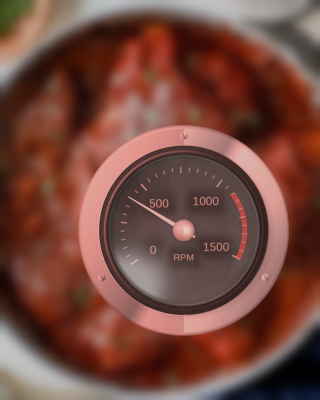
rpm 400
